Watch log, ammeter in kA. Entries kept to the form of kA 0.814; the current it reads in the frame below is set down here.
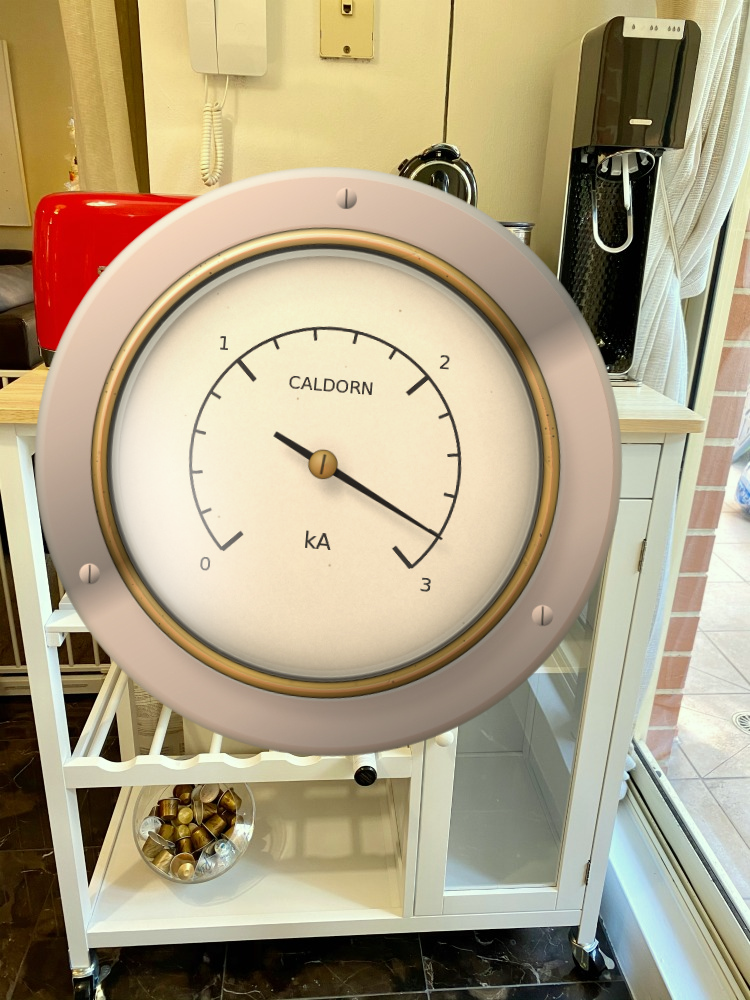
kA 2.8
